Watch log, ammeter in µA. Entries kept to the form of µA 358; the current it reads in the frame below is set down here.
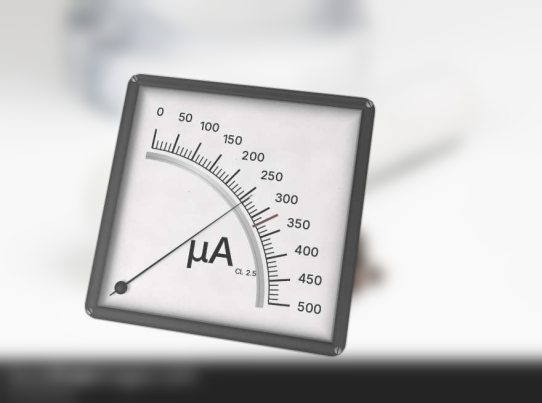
µA 260
